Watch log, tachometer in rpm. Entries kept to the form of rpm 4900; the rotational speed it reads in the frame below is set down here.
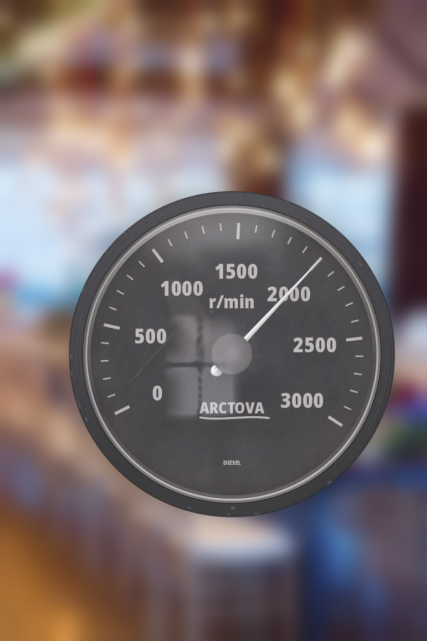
rpm 2000
